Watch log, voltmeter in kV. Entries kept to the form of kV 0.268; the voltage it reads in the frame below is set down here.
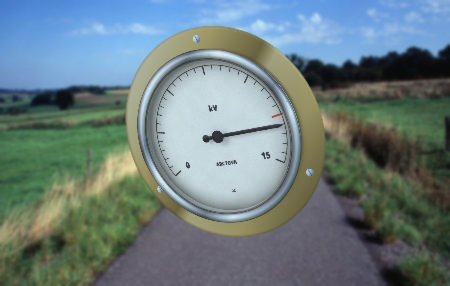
kV 13
